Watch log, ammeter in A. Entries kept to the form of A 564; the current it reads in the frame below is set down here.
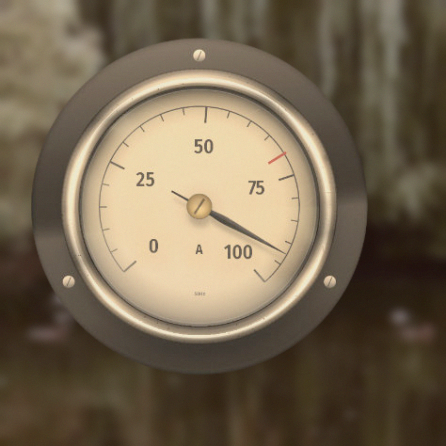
A 92.5
